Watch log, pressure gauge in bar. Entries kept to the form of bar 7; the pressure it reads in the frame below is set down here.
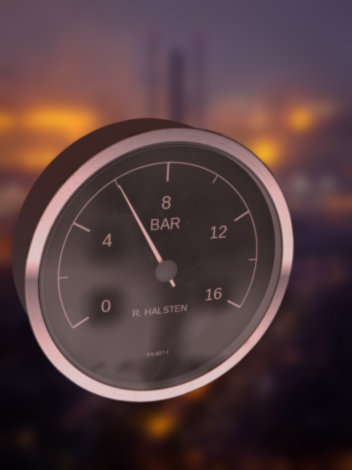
bar 6
